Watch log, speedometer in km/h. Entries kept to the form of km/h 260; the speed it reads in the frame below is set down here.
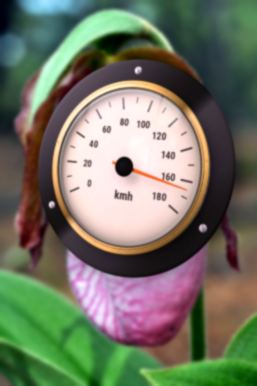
km/h 165
